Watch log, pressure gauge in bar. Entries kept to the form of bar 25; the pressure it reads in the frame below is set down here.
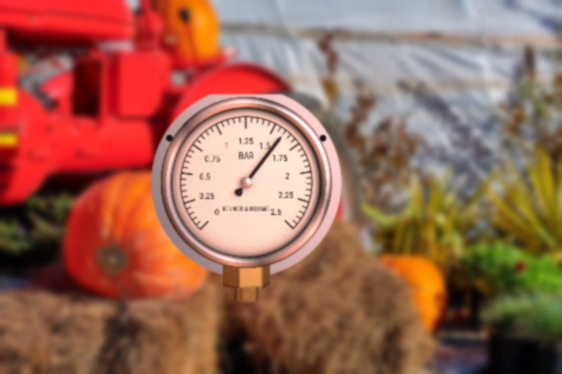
bar 1.6
